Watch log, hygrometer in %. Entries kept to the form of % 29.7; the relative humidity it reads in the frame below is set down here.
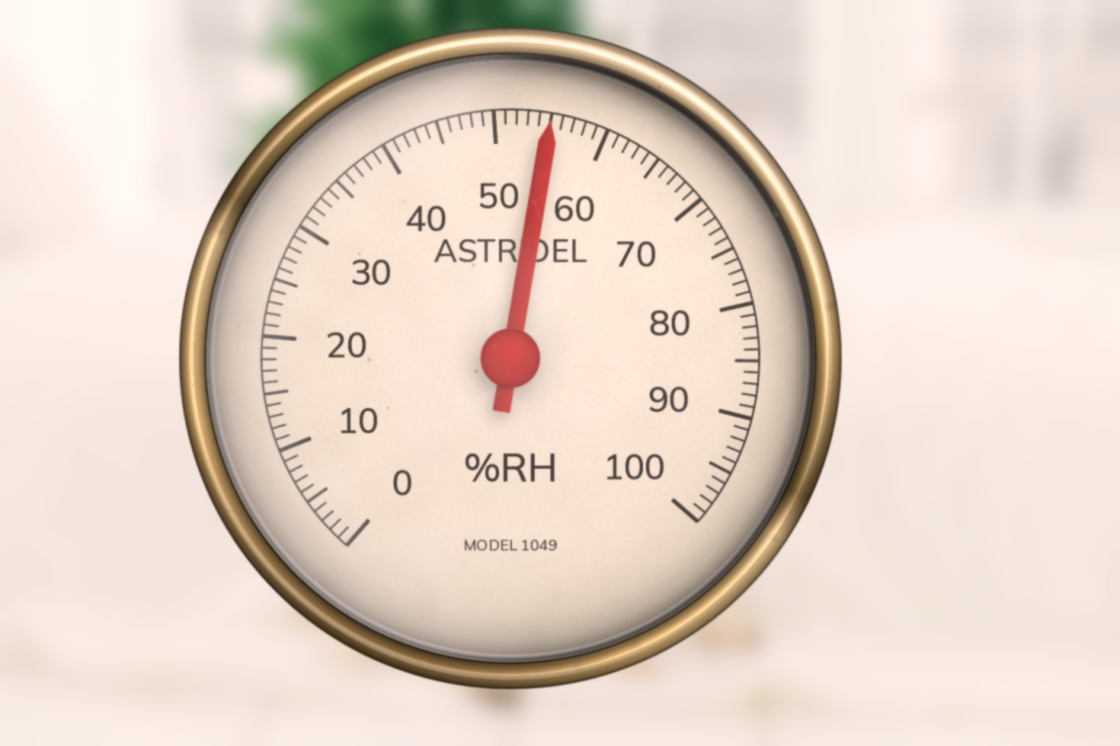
% 55
